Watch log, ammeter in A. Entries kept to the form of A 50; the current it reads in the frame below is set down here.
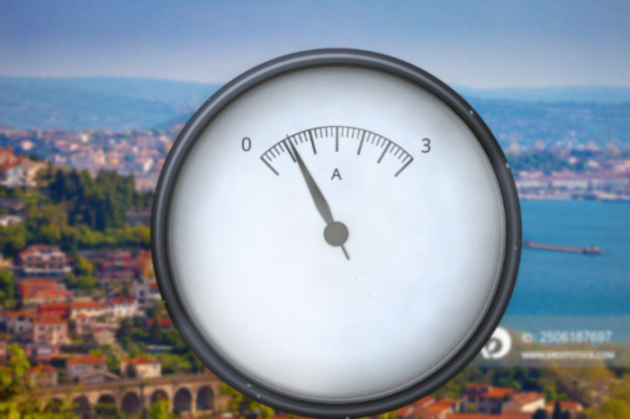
A 0.6
